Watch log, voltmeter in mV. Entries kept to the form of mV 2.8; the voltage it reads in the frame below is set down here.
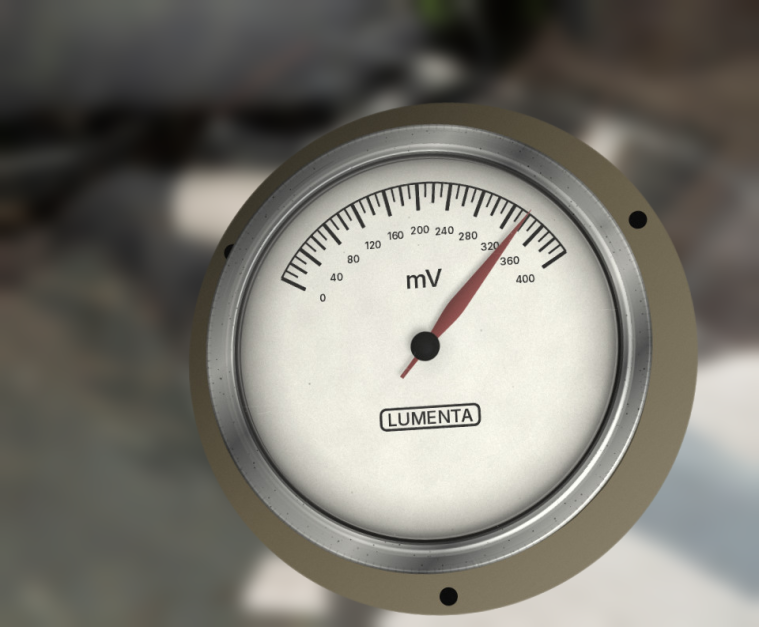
mV 340
